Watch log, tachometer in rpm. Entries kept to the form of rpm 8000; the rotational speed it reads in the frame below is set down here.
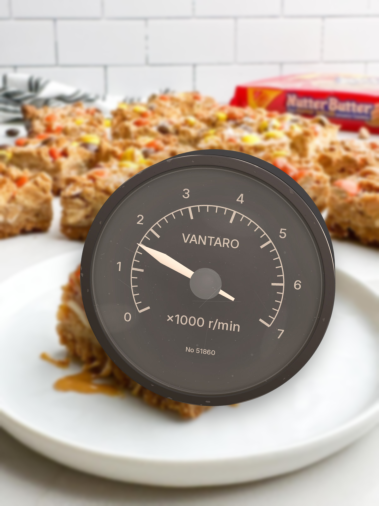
rpm 1600
